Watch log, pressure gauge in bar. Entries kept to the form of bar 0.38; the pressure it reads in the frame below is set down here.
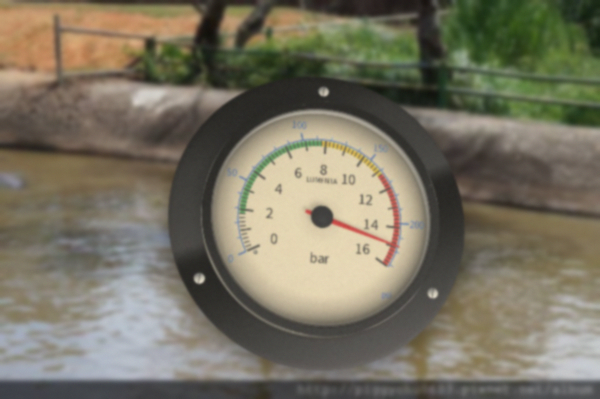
bar 15
